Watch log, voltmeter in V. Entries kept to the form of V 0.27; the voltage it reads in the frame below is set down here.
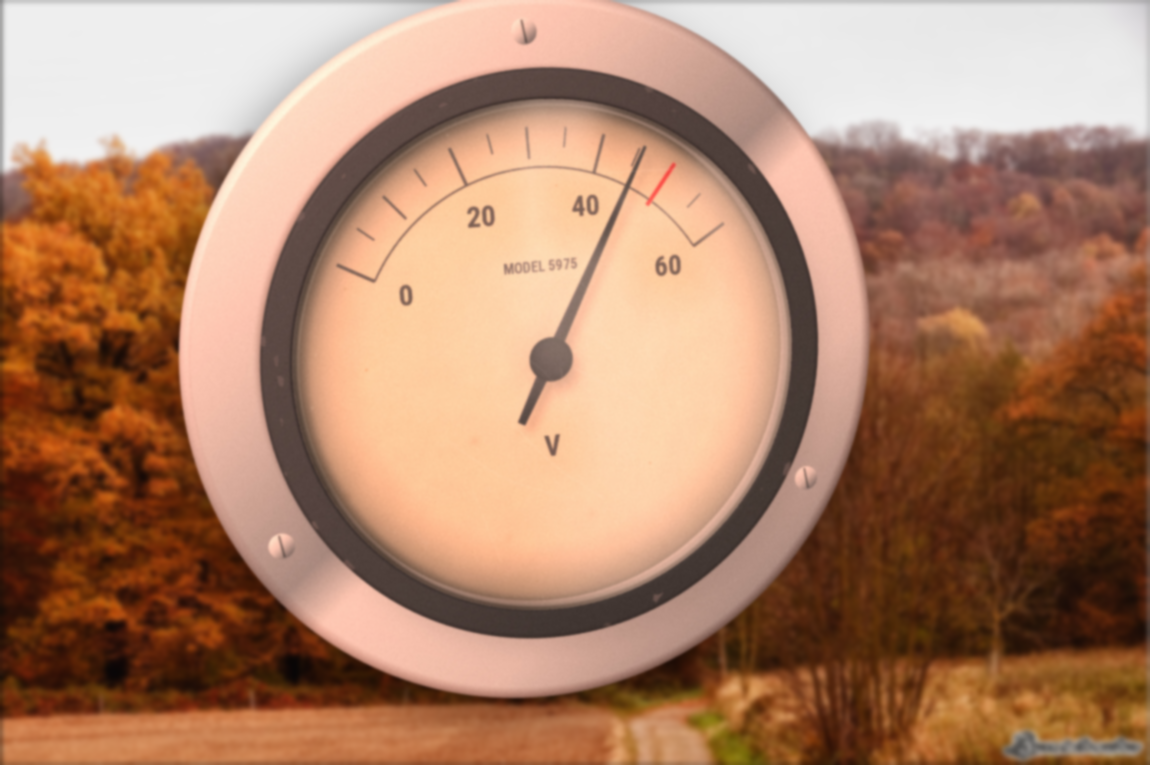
V 45
